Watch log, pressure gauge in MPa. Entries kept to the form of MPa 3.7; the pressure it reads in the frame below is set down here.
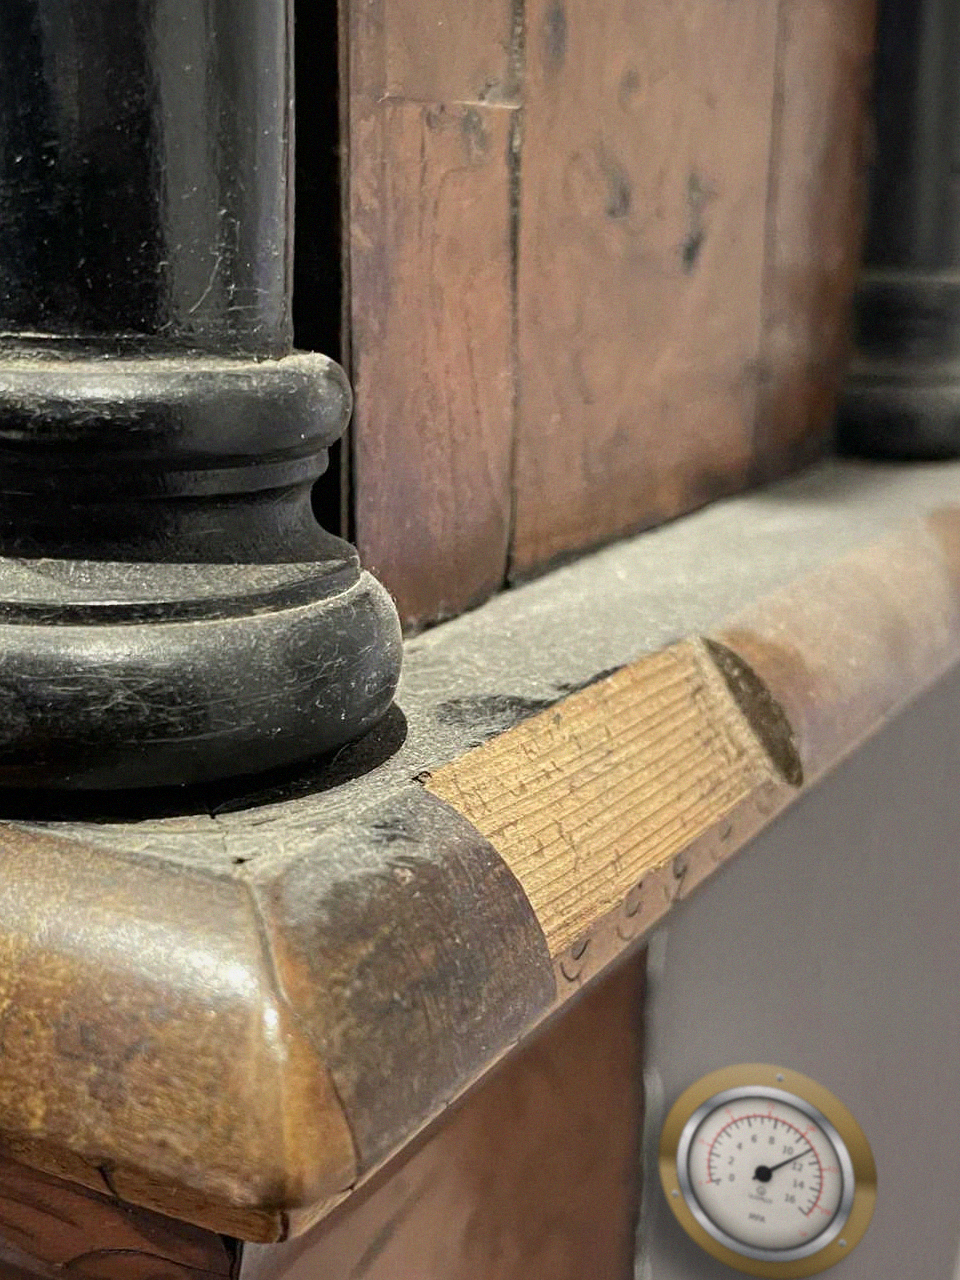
MPa 11
